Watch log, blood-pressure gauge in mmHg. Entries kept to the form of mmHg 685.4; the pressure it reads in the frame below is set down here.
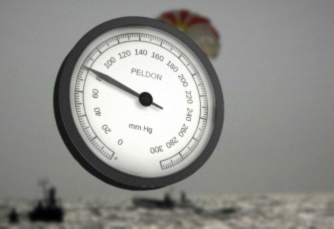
mmHg 80
